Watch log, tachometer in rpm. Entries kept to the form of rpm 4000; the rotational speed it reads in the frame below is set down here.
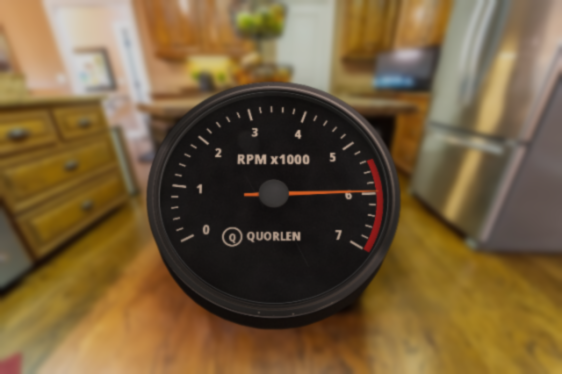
rpm 6000
